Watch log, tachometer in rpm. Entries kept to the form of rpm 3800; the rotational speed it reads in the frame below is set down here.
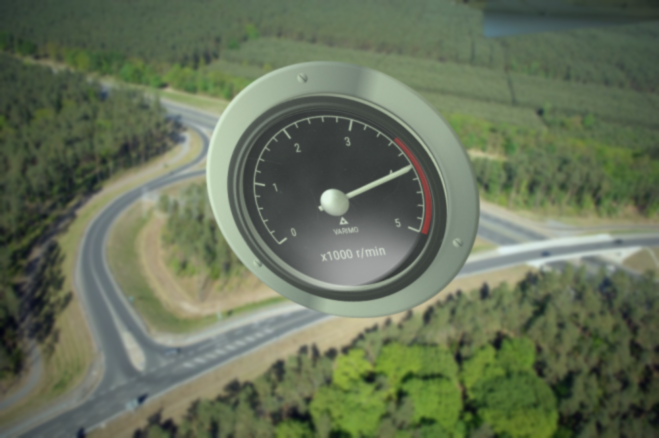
rpm 4000
